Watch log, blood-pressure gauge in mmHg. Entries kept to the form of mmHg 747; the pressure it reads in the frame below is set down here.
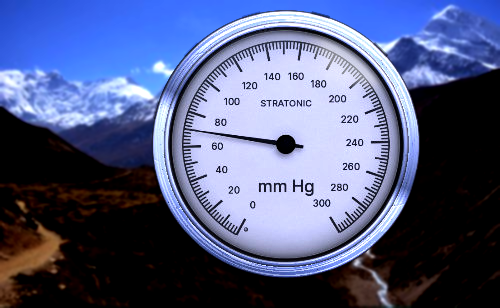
mmHg 70
